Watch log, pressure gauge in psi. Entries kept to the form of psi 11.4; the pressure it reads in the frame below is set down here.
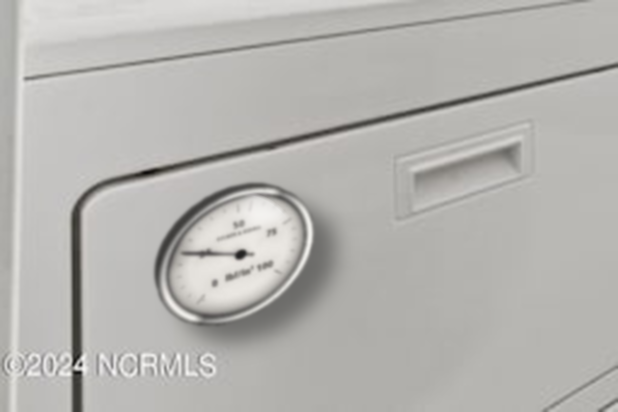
psi 25
